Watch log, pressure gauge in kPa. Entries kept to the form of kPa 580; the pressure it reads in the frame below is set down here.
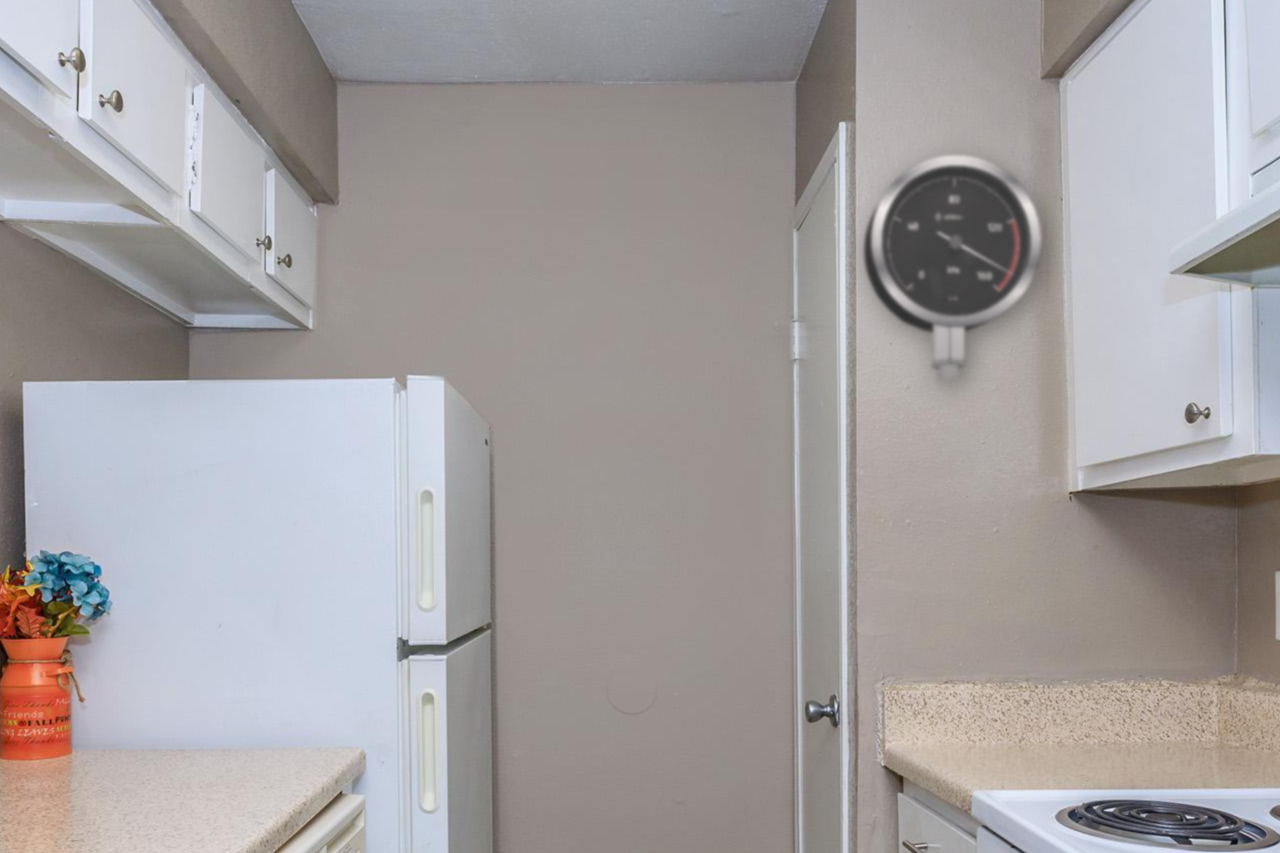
kPa 150
